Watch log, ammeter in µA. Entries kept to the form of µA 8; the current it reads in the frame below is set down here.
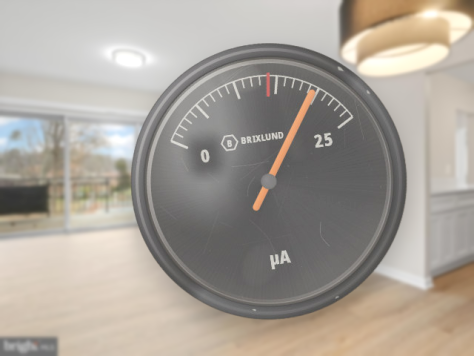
µA 19.5
